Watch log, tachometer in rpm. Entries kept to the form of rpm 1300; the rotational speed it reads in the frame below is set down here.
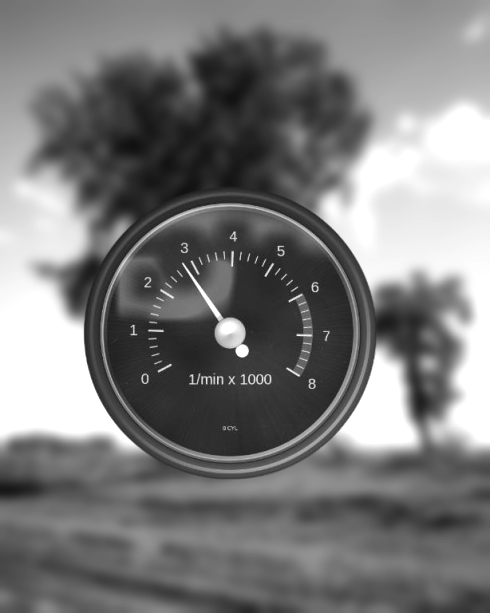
rpm 2800
